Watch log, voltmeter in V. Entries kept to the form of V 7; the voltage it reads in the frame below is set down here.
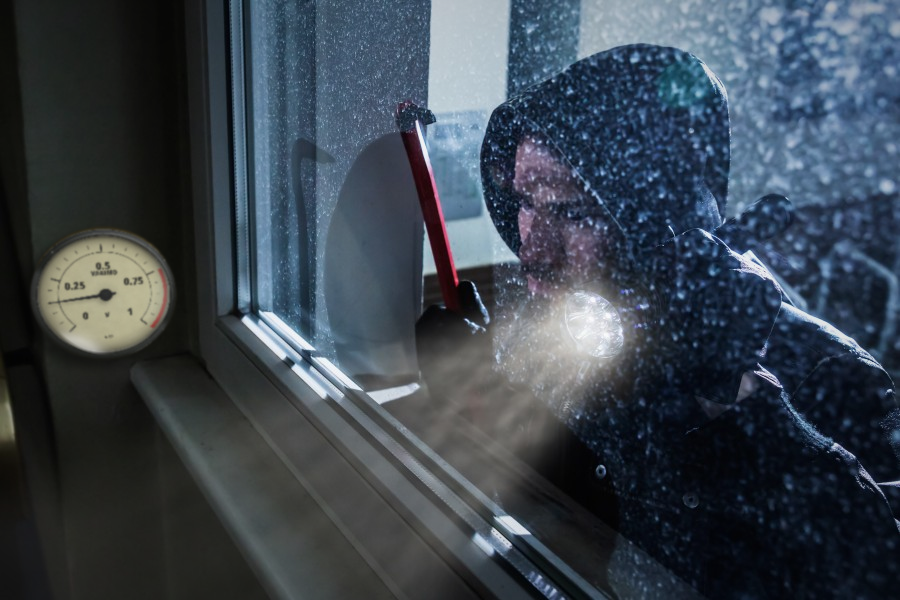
V 0.15
